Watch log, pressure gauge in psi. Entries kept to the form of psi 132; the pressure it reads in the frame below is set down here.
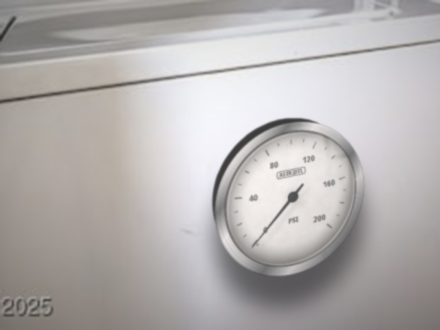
psi 0
